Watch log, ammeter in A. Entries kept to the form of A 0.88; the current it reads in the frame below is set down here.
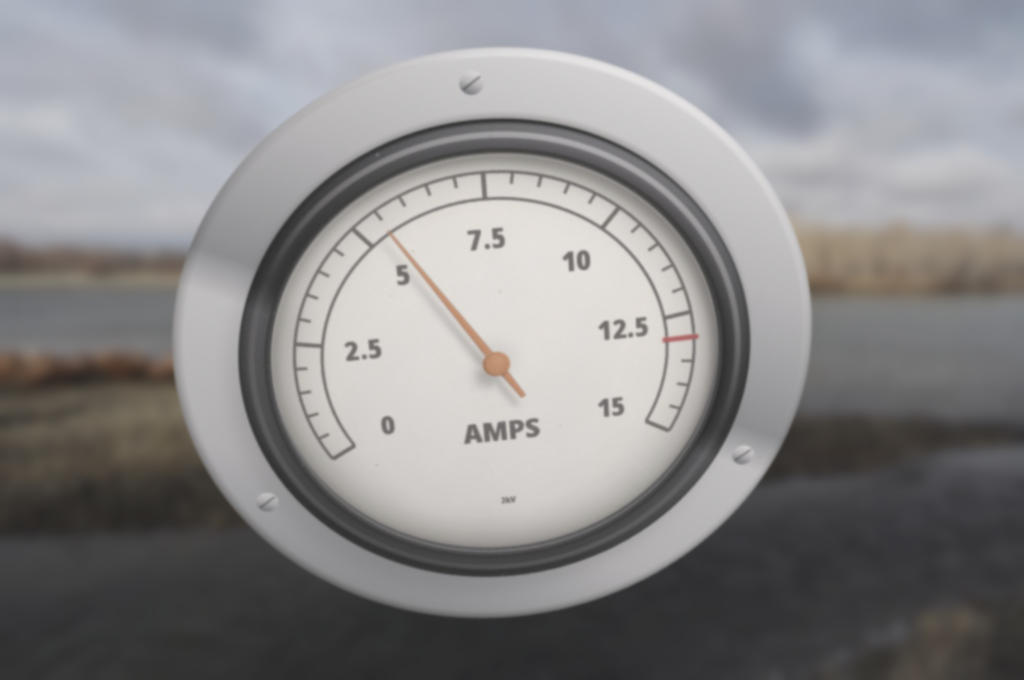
A 5.5
